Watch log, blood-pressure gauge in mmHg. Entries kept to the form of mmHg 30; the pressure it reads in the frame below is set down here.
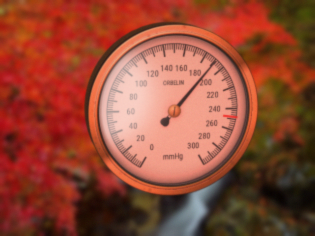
mmHg 190
